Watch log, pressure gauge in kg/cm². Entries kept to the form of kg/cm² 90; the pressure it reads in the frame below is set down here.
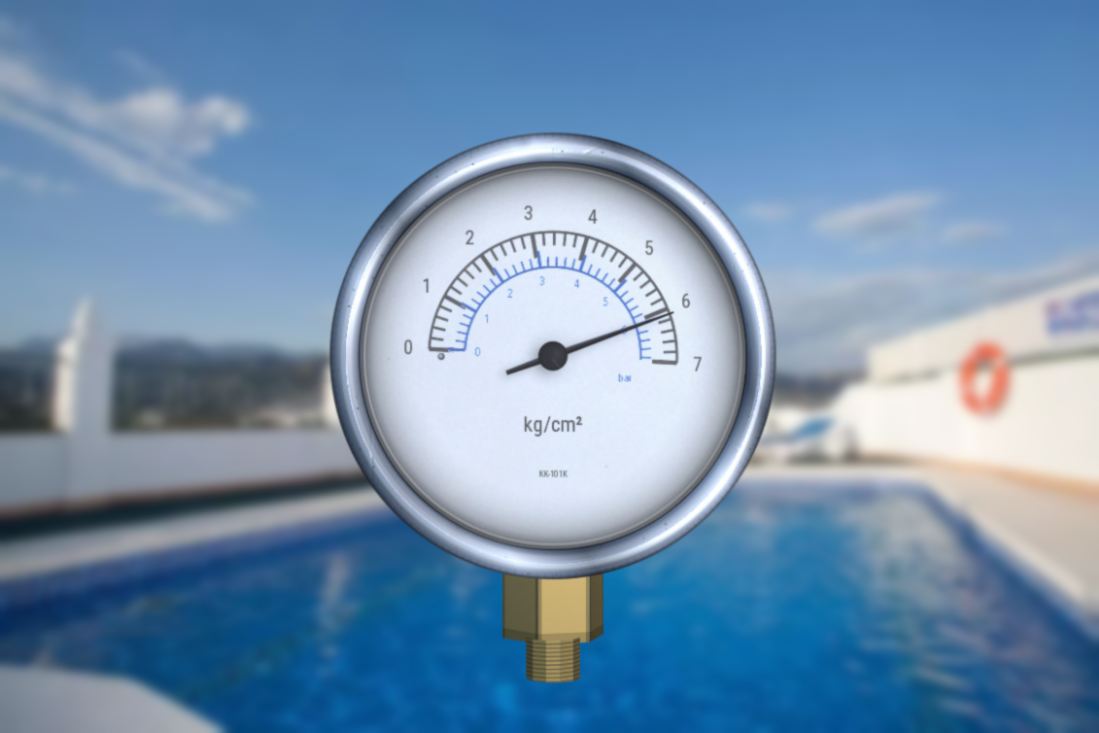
kg/cm² 6.1
